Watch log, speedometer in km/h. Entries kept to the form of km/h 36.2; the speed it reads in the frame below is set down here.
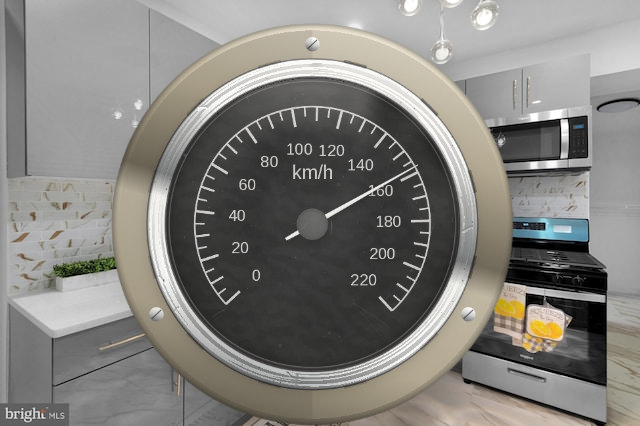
km/h 157.5
